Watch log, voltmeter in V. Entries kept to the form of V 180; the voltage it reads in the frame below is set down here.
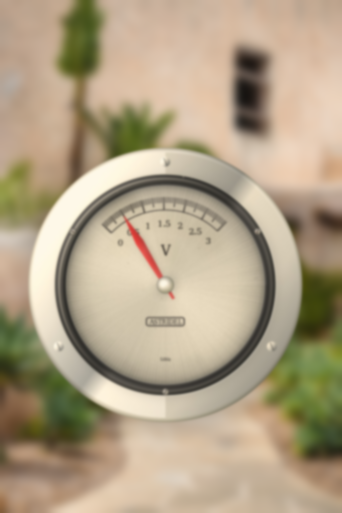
V 0.5
